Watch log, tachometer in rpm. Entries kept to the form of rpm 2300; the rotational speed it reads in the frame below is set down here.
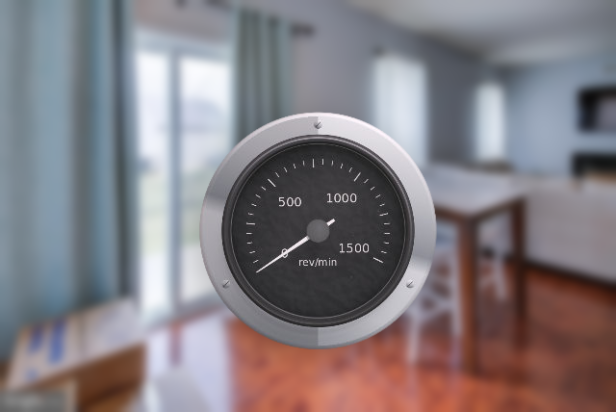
rpm 0
